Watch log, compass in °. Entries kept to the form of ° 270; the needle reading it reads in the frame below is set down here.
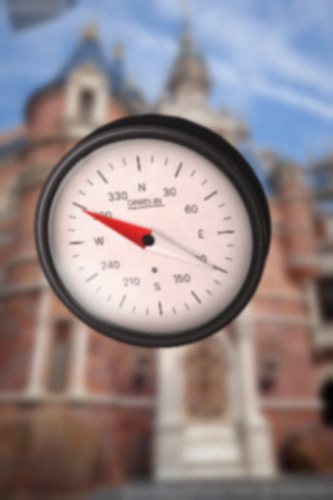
° 300
